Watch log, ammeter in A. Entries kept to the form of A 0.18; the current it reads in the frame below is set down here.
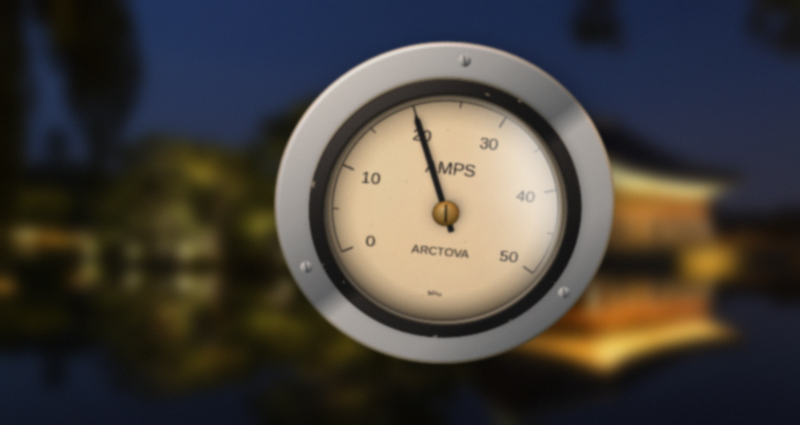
A 20
